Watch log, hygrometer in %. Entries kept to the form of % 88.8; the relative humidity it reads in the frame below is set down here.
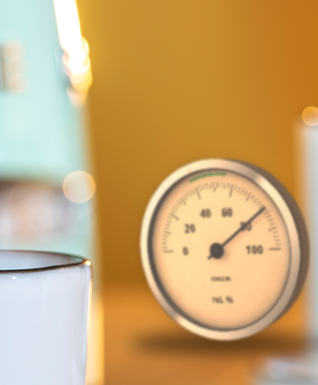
% 80
